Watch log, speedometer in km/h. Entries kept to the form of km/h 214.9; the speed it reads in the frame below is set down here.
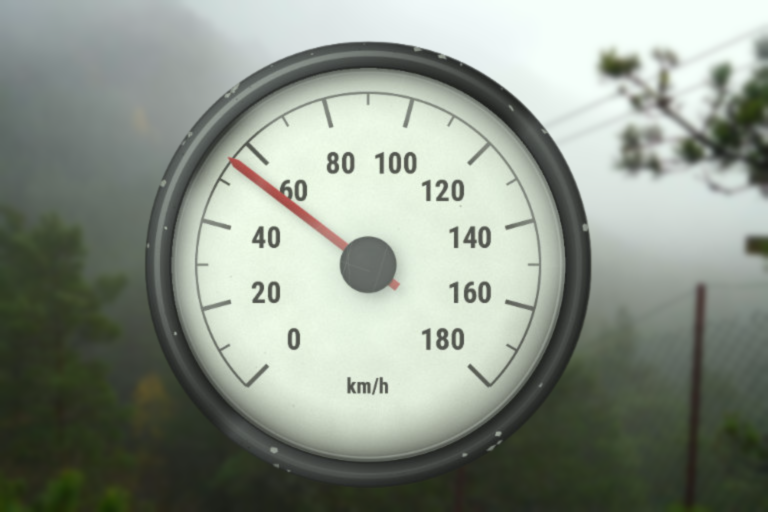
km/h 55
